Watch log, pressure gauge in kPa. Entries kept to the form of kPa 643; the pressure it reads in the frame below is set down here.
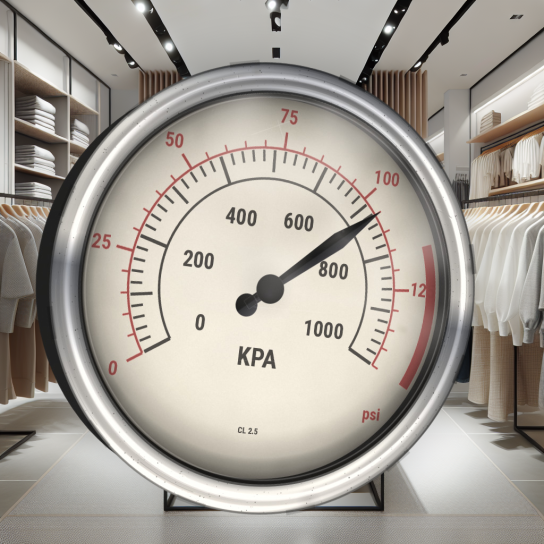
kPa 720
